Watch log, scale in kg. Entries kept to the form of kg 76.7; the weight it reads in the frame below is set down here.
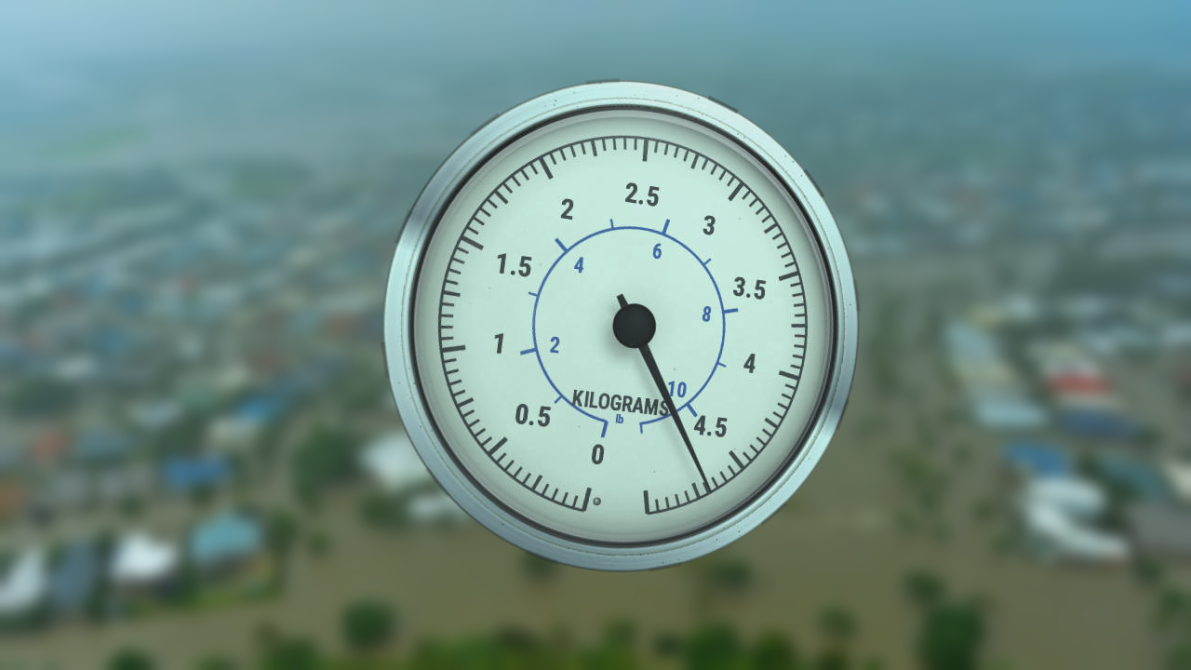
kg 4.7
